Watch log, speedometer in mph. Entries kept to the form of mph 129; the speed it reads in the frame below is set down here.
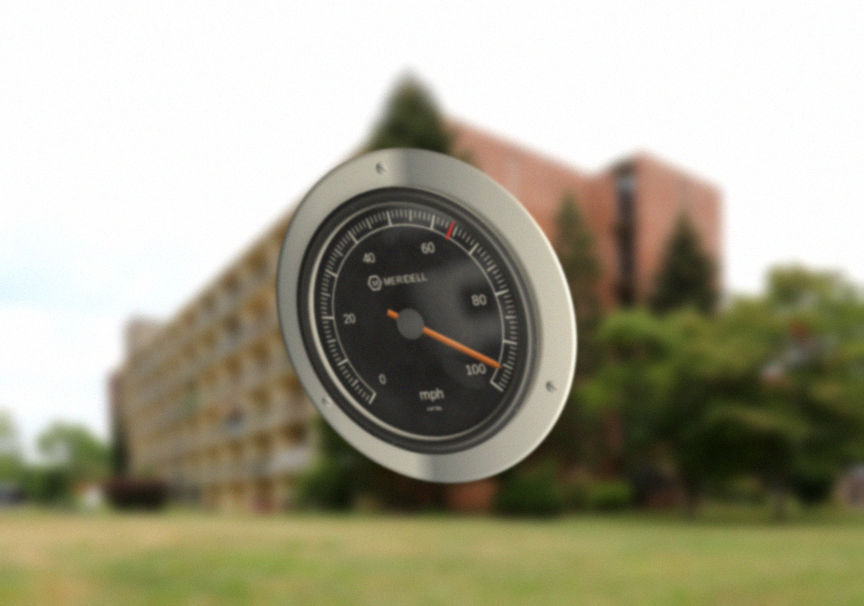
mph 95
